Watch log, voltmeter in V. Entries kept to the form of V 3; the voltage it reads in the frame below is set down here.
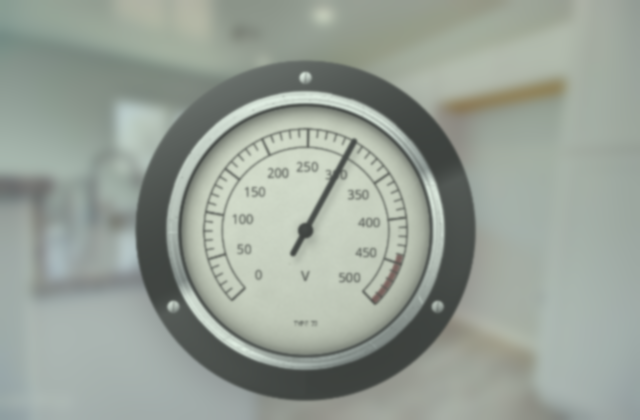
V 300
